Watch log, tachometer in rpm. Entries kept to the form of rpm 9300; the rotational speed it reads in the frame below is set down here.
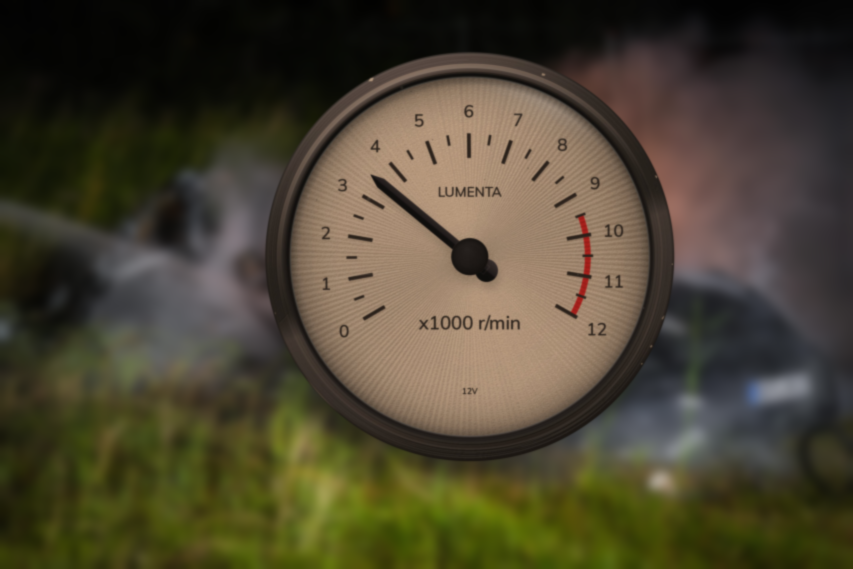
rpm 3500
